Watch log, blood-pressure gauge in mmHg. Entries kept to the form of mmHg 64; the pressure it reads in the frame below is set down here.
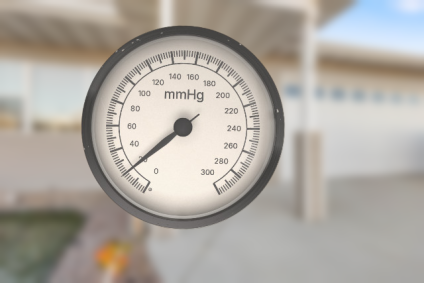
mmHg 20
